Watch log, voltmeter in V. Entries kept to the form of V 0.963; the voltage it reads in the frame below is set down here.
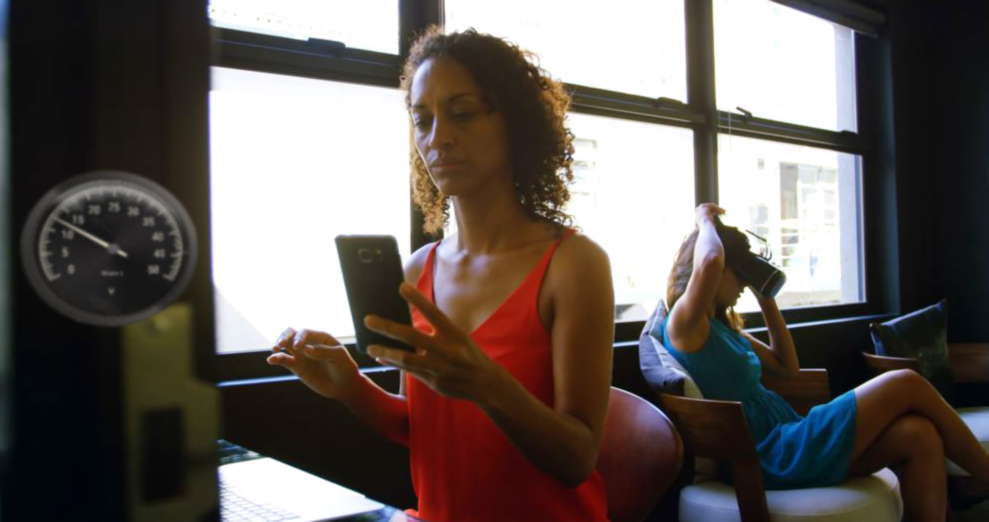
V 12.5
